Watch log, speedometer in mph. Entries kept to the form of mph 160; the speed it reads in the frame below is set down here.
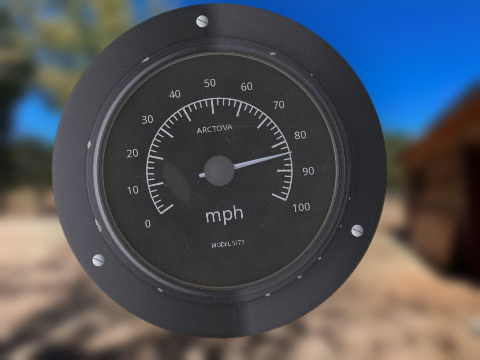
mph 84
